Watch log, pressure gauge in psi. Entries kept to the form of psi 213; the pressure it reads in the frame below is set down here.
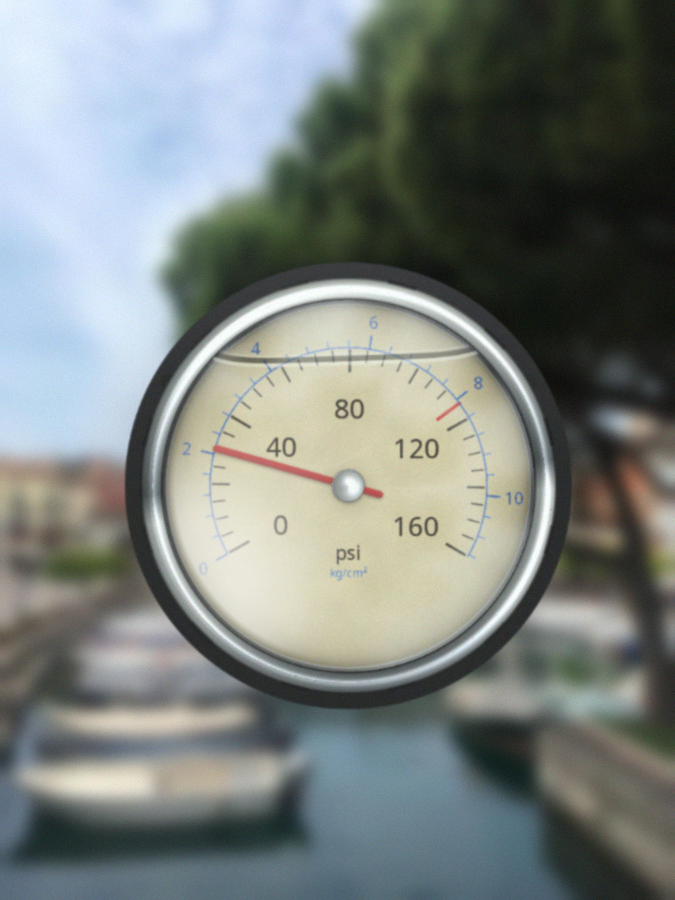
psi 30
